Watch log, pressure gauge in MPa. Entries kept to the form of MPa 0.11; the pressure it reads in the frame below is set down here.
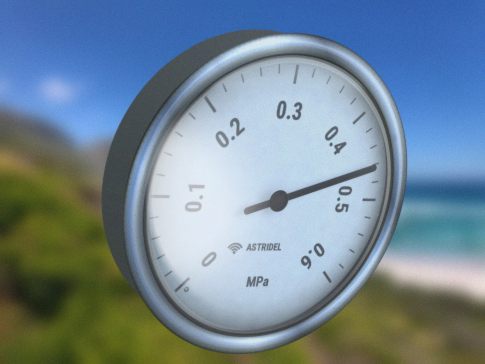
MPa 0.46
